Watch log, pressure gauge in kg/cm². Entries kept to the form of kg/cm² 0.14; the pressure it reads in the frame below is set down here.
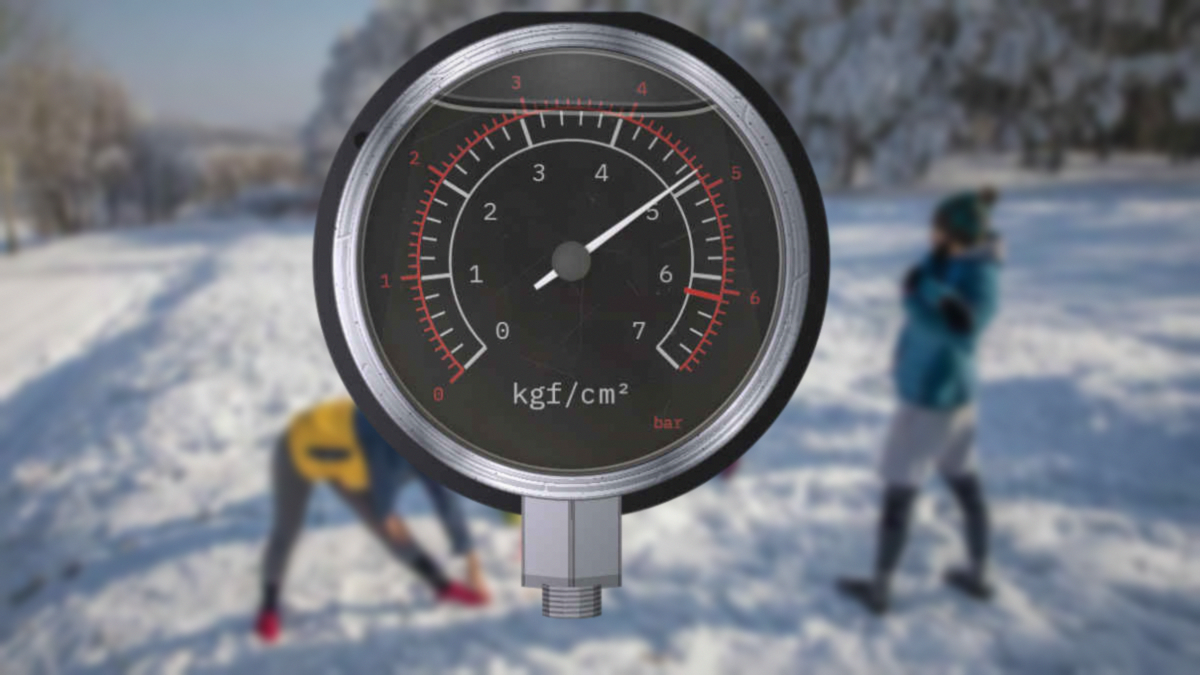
kg/cm² 4.9
